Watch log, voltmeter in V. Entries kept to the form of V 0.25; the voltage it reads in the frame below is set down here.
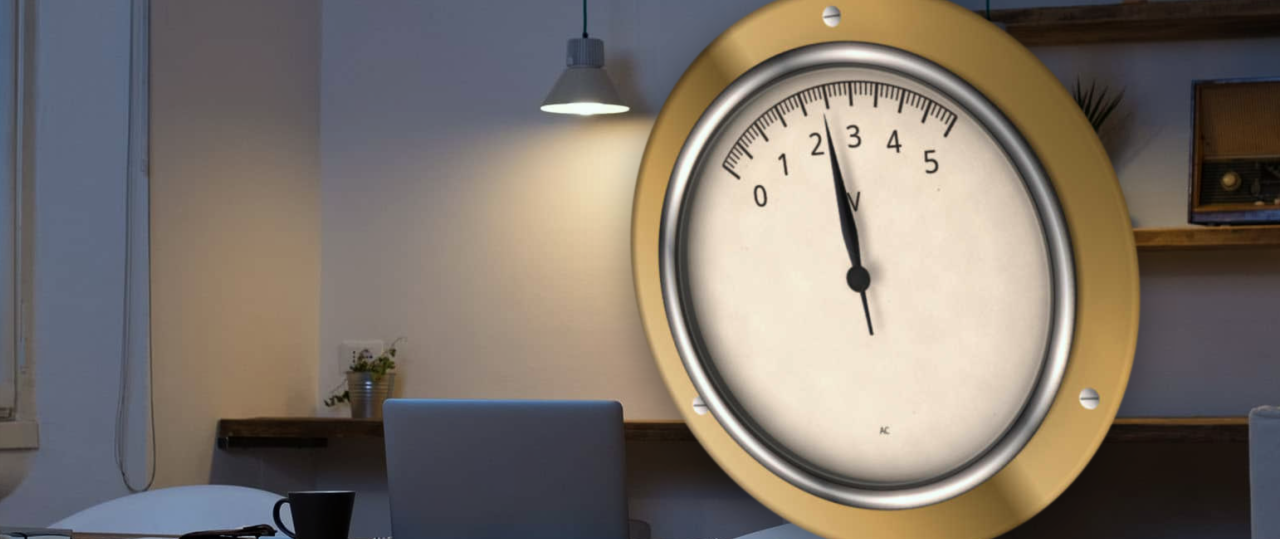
V 2.5
